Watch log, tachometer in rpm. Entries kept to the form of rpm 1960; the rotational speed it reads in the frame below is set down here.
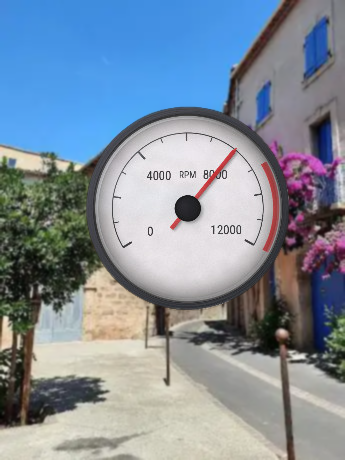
rpm 8000
